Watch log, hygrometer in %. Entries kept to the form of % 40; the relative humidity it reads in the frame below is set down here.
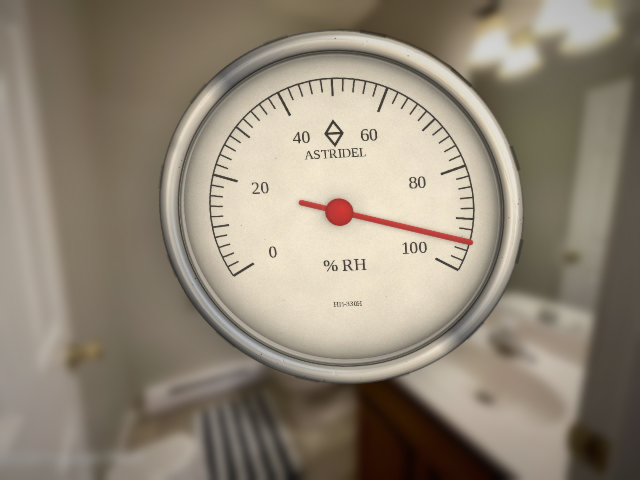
% 94
